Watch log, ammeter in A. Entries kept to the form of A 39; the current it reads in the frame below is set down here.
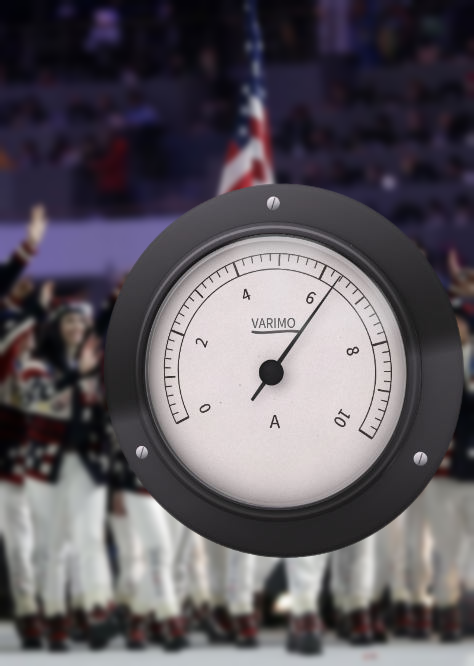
A 6.4
